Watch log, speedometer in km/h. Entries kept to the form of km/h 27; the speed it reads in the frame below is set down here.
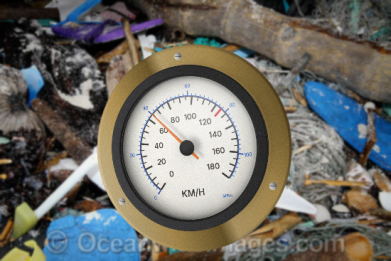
km/h 65
